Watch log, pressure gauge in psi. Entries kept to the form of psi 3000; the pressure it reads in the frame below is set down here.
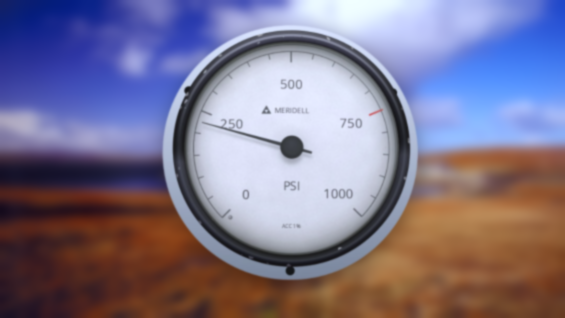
psi 225
